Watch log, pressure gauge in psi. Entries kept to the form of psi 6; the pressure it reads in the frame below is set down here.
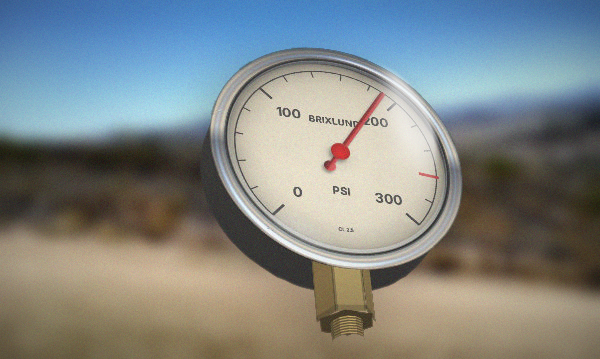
psi 190
